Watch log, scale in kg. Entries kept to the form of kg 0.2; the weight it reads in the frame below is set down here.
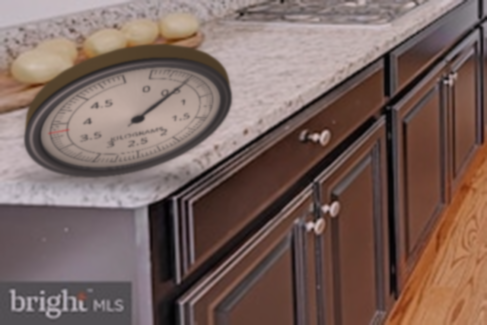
kg 0.5
